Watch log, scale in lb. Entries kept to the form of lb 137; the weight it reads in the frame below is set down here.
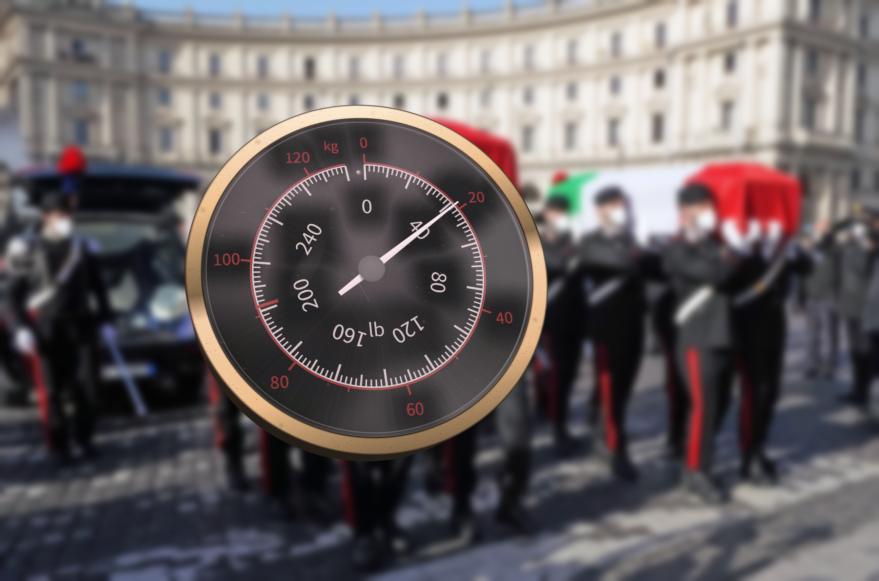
lb 42
